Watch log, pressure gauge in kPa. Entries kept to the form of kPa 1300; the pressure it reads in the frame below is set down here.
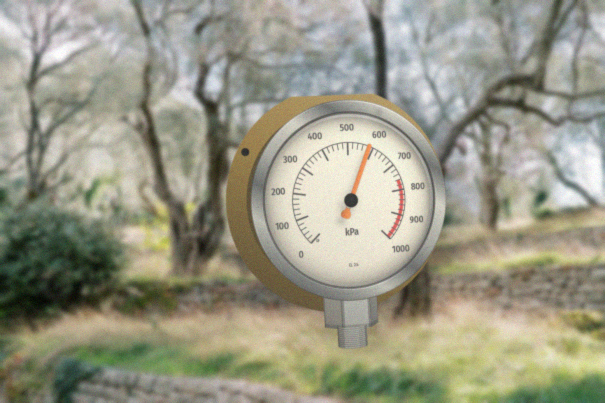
kPa 580
